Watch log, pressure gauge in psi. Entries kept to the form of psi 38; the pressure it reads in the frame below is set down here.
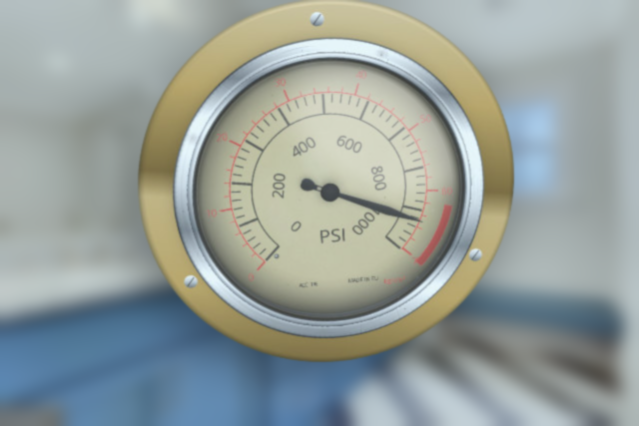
psi 920
